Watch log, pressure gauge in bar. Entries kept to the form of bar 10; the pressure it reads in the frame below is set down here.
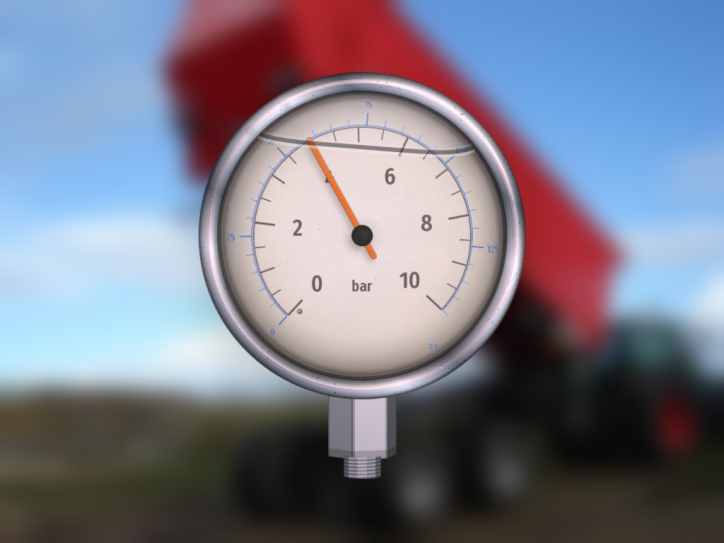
bar 4
